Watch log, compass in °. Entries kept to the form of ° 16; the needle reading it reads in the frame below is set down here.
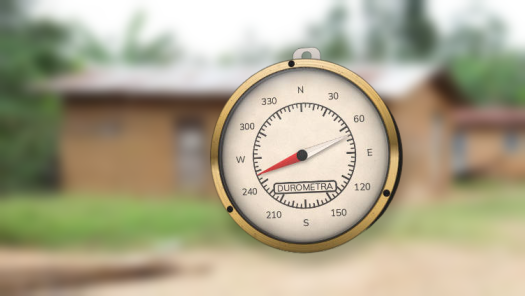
° 250
